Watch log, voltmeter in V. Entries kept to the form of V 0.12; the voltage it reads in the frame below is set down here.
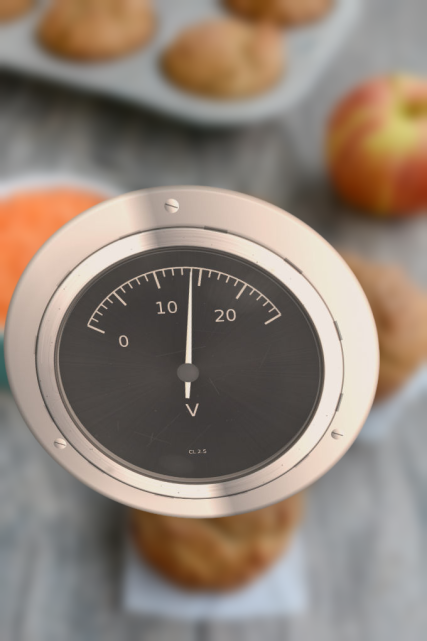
V 14
